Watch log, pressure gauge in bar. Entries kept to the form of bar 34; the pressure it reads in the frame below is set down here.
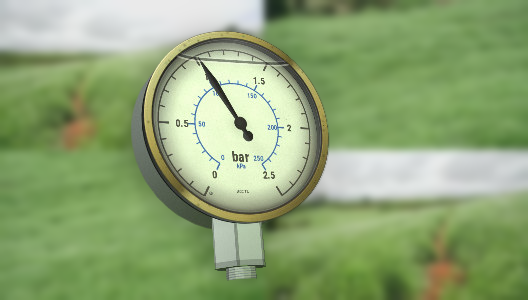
bar 1
